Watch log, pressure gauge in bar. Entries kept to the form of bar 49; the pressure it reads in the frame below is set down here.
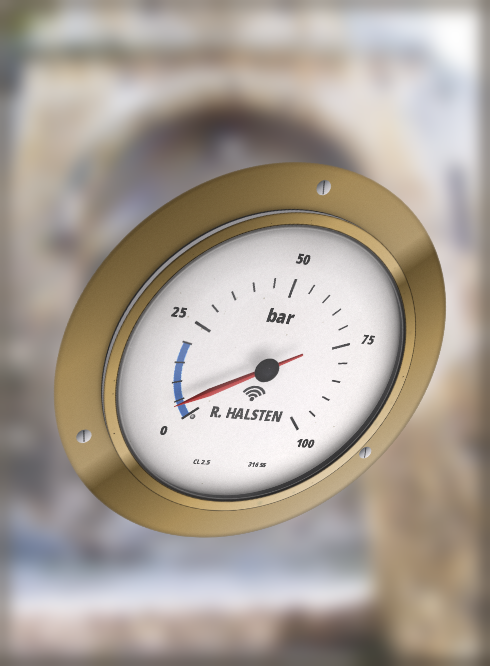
bar 5
